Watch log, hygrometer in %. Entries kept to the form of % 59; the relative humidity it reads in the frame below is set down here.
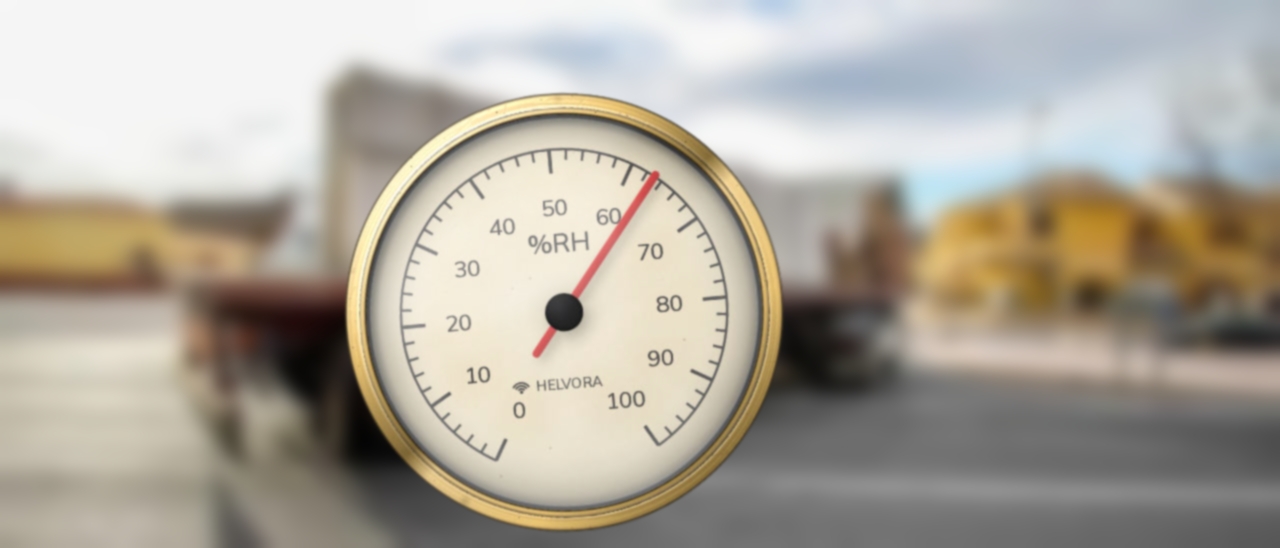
% 63
